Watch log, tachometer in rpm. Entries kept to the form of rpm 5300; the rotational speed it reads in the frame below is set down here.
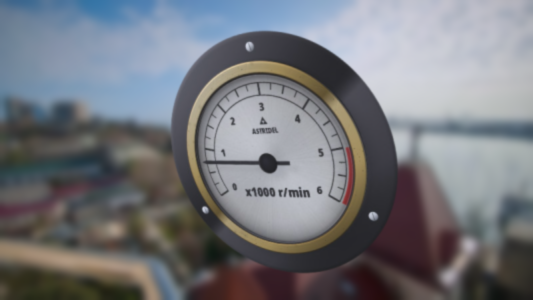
rpm 750
